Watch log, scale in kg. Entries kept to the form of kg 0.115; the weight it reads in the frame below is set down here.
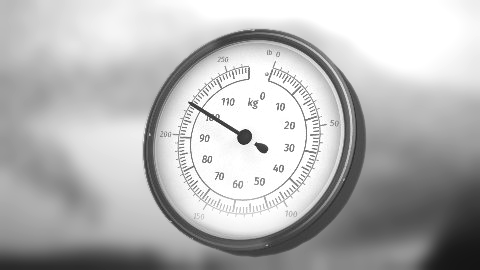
kg 100
